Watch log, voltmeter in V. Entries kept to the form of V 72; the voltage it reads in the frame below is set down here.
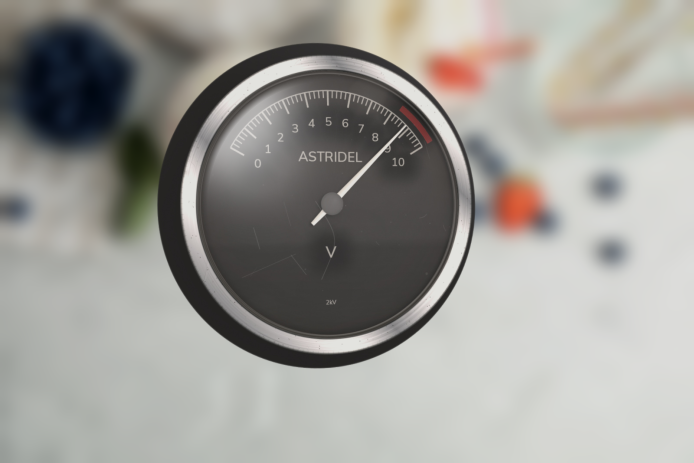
V 8.8
